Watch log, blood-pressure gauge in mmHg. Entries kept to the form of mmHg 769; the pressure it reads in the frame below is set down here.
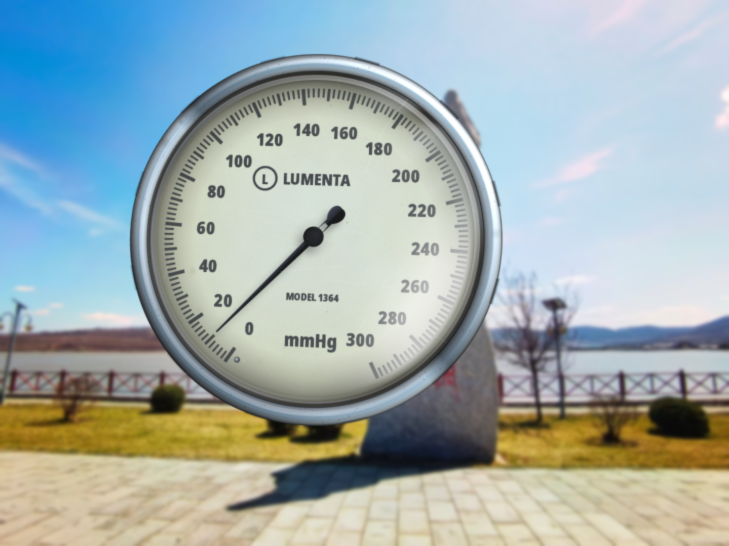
mmHg 10
